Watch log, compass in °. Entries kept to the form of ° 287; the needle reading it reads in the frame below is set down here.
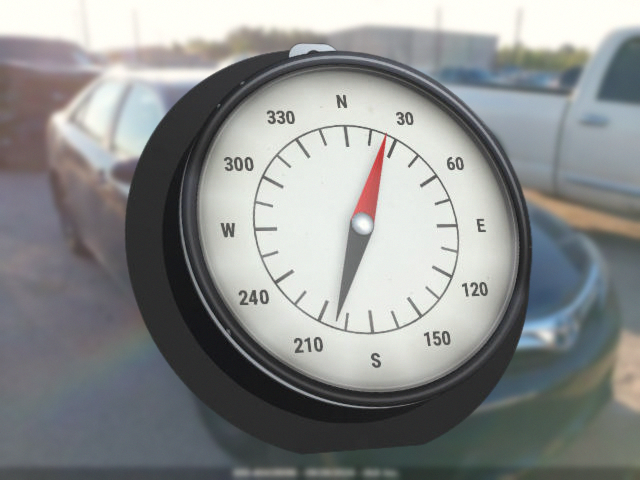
° 22.5
